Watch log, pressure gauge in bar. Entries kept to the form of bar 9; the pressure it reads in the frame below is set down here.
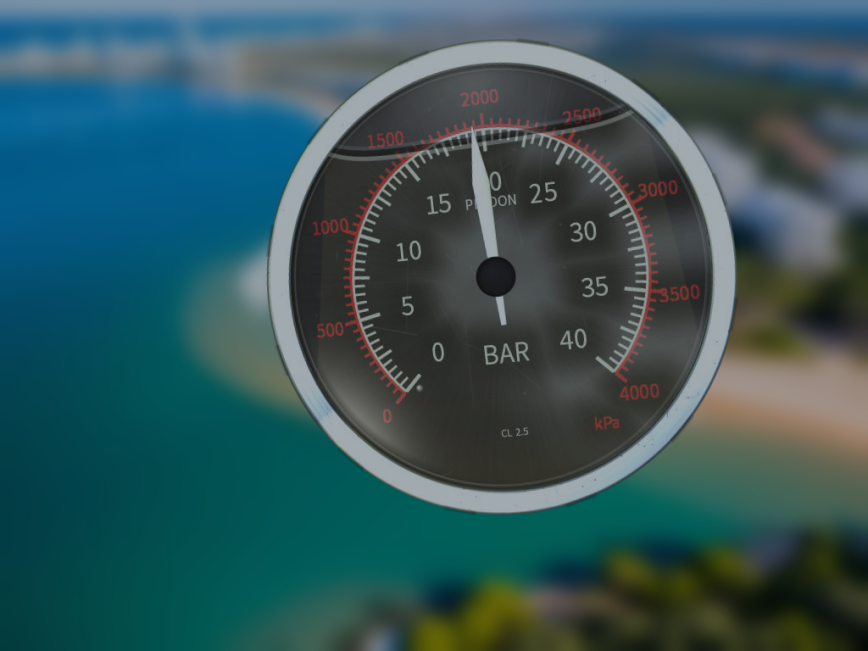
bar 19.5
